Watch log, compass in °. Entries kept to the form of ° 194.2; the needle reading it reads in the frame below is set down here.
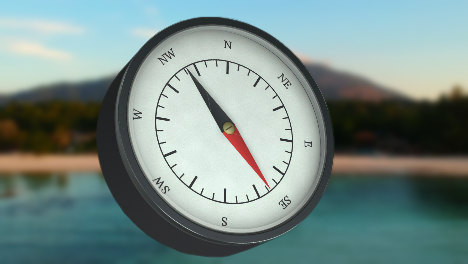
° 140
